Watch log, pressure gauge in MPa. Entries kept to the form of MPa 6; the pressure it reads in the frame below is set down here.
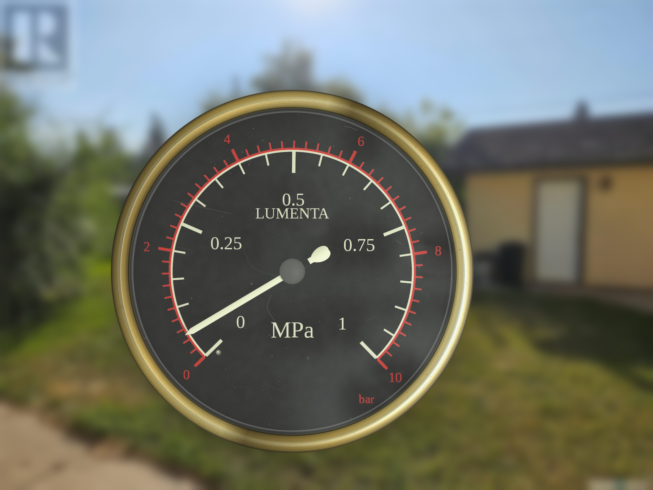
MPa 0.05
